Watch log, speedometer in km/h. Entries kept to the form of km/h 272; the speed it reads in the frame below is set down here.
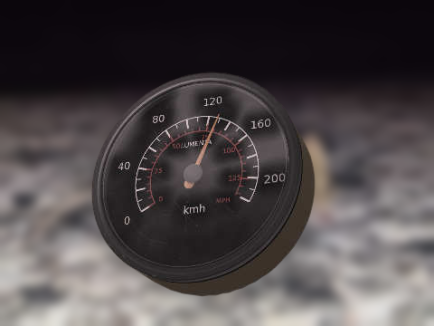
km/h 130
